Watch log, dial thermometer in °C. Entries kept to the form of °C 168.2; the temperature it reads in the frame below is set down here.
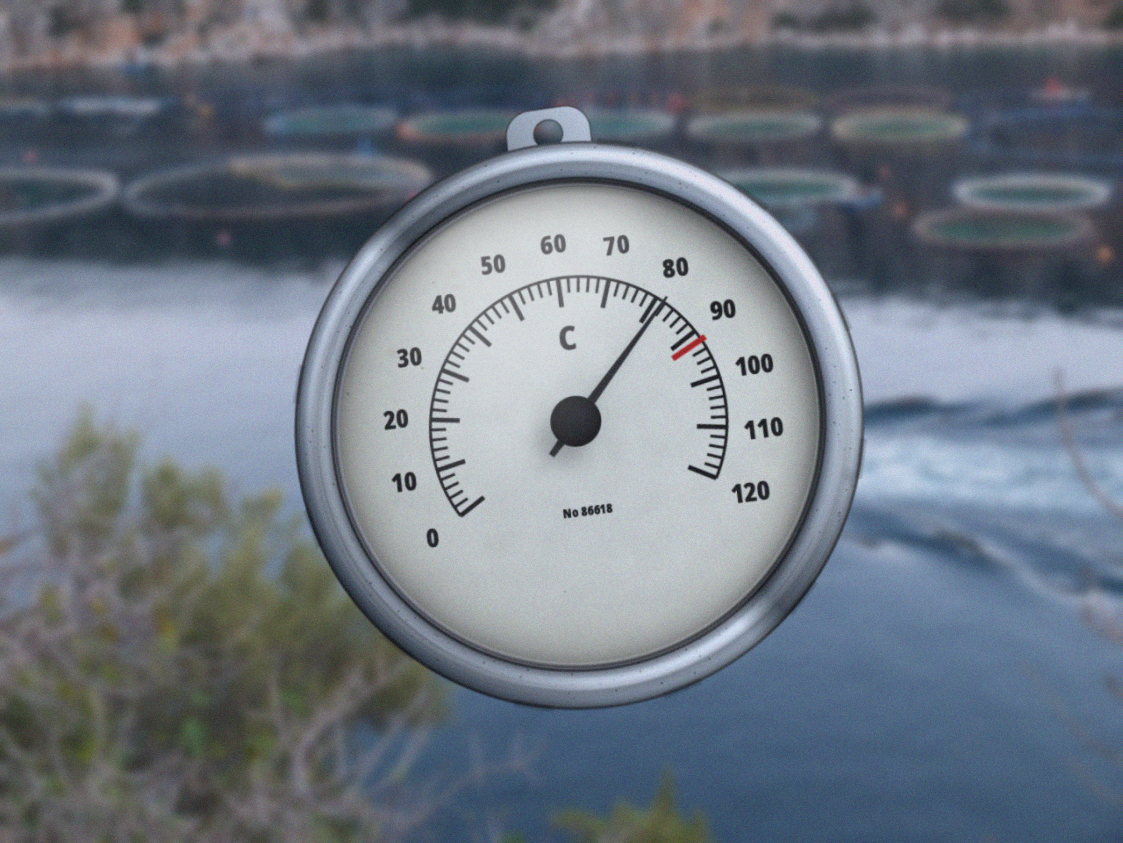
°C 82
